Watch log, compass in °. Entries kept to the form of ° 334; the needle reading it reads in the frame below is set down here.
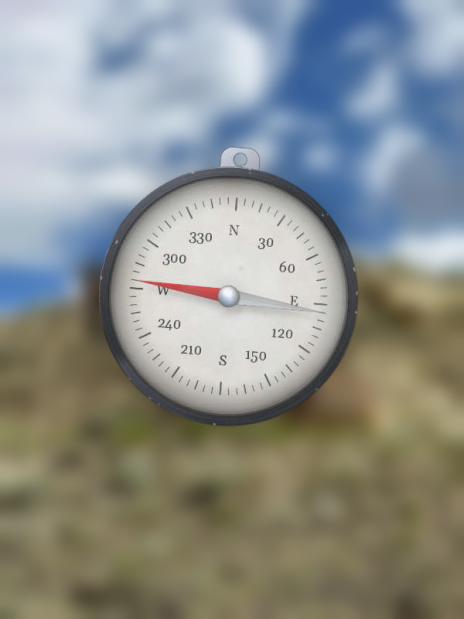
° 275
